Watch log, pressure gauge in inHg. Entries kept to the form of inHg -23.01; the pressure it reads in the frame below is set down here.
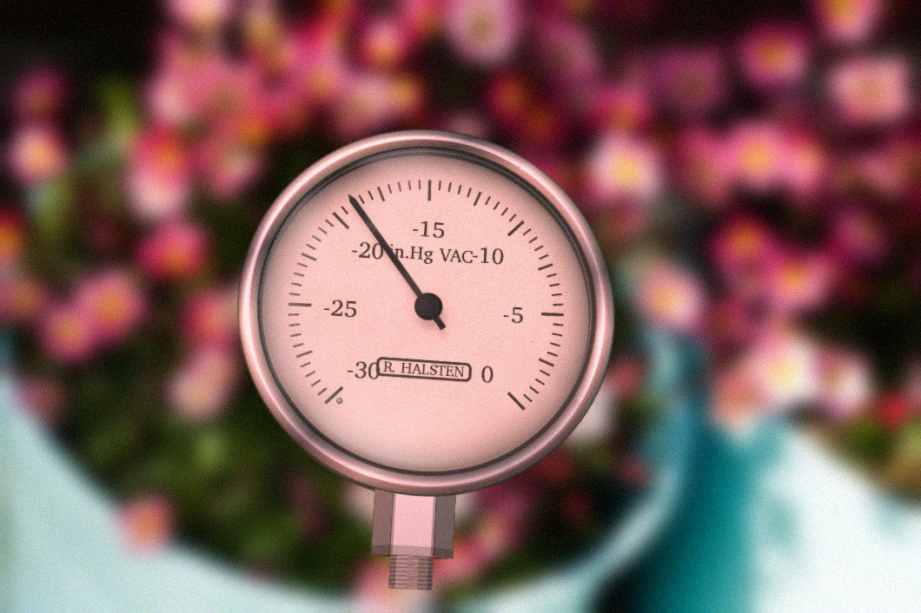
inHg -19
